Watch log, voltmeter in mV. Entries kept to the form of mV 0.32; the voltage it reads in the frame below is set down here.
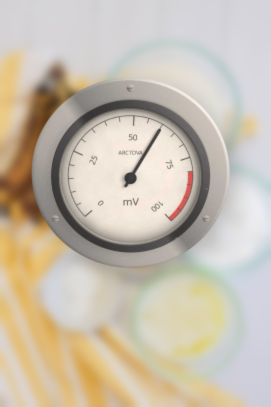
mV 60
